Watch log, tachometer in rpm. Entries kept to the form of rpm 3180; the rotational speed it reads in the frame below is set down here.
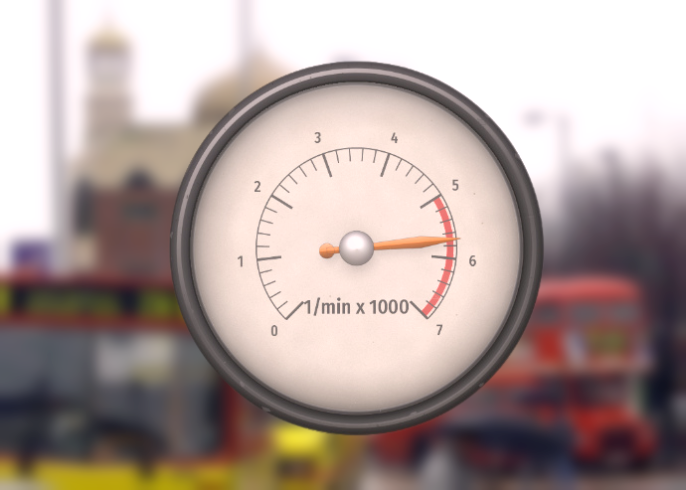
rpm 5700
